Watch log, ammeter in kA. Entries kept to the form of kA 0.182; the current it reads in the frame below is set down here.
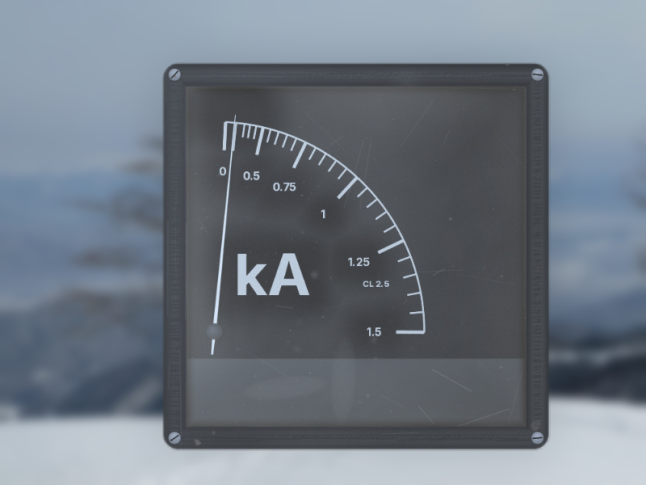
kA 0.25
